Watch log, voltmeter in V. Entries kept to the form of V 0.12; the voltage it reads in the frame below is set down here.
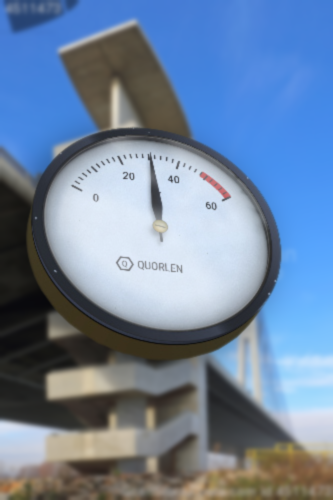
V 30
